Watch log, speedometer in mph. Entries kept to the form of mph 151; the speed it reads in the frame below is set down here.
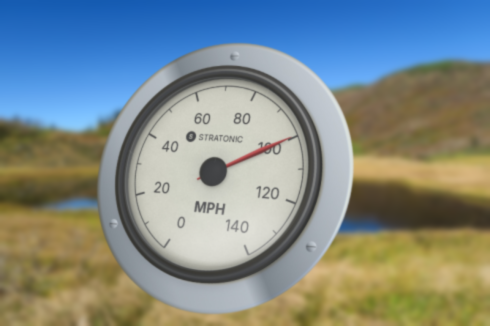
mph 100
